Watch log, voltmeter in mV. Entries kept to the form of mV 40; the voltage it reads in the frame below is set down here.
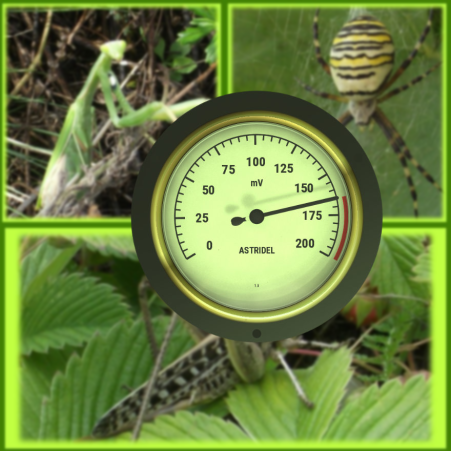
mV 165
